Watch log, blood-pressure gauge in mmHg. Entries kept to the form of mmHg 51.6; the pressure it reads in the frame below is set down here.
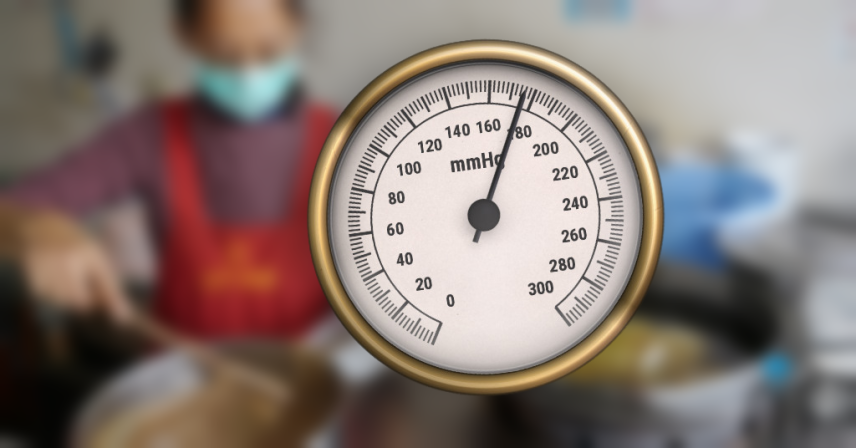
mmHg 176
